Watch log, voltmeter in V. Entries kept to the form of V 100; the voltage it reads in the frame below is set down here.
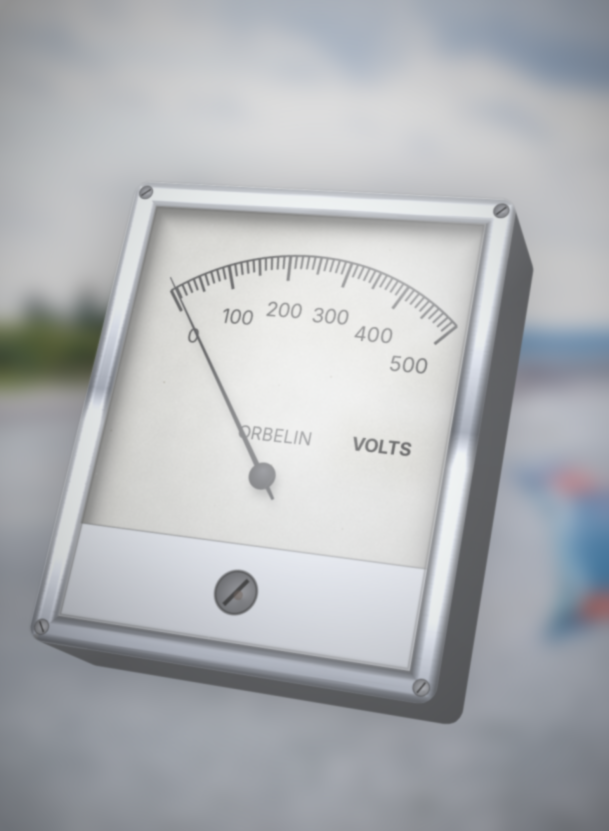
V 10
